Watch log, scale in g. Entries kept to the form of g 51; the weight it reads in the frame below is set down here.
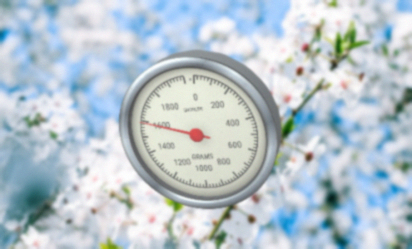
g 1600
